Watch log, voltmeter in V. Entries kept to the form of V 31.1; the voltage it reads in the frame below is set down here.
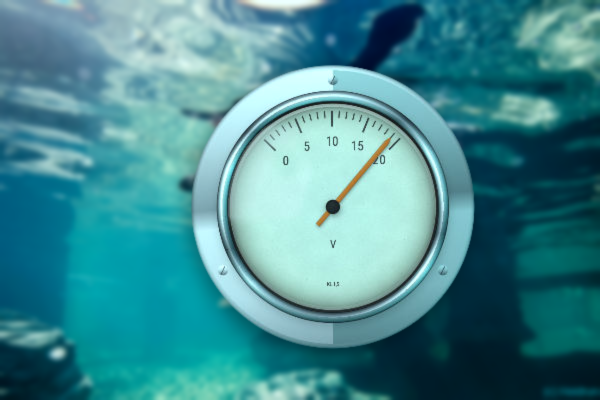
V 19
